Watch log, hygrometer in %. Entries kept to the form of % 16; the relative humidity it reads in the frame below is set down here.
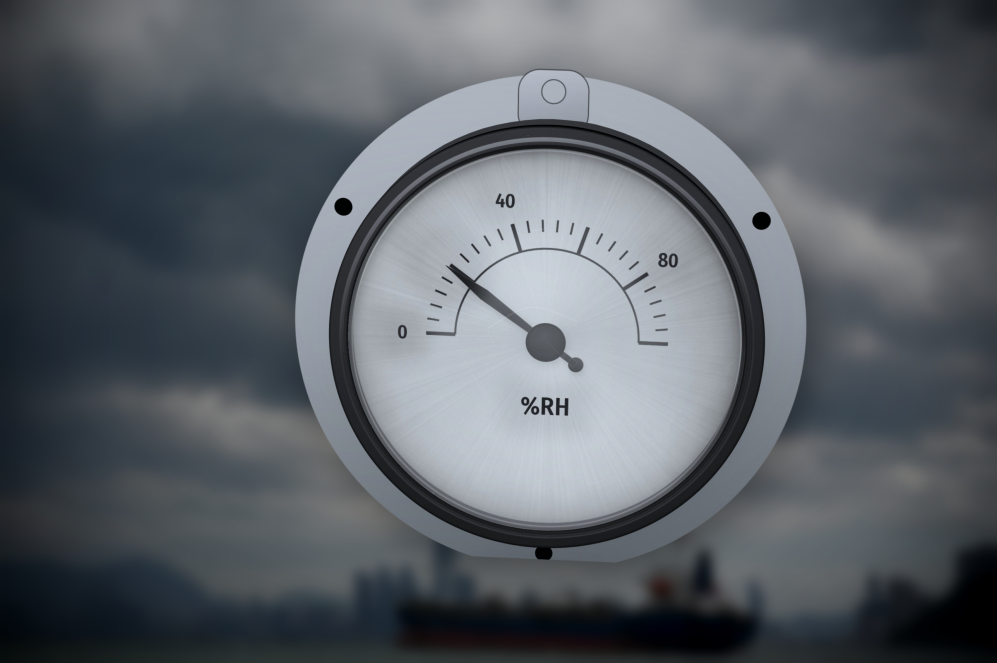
% 20
